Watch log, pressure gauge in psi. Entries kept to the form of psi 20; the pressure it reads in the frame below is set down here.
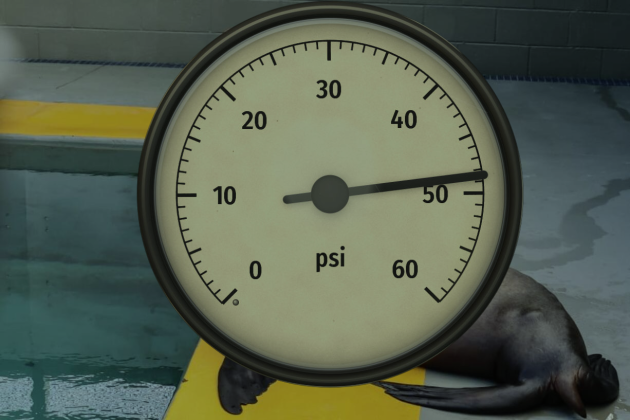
psi 48.5
